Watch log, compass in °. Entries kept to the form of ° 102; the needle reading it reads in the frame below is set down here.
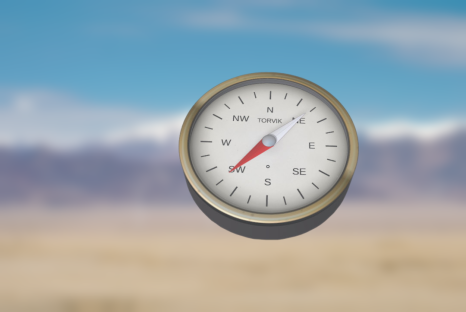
° 225
